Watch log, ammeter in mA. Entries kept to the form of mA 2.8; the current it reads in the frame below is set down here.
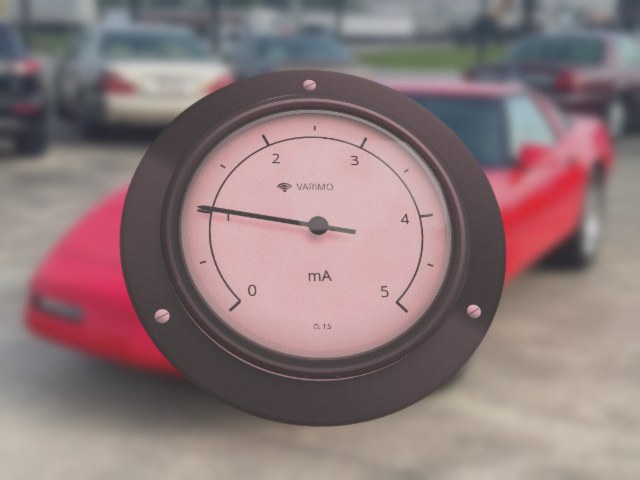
mA 1
